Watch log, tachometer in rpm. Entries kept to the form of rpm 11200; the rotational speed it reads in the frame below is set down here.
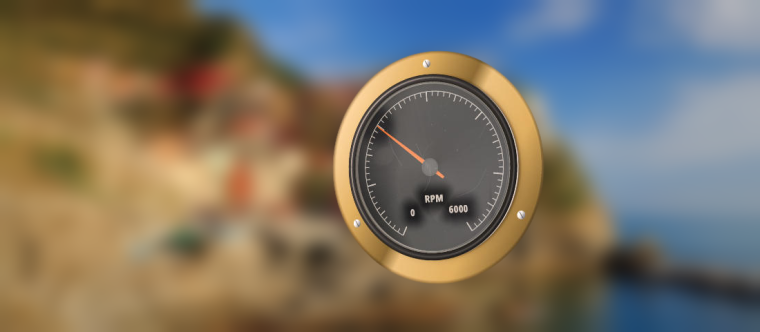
rpm 2000
